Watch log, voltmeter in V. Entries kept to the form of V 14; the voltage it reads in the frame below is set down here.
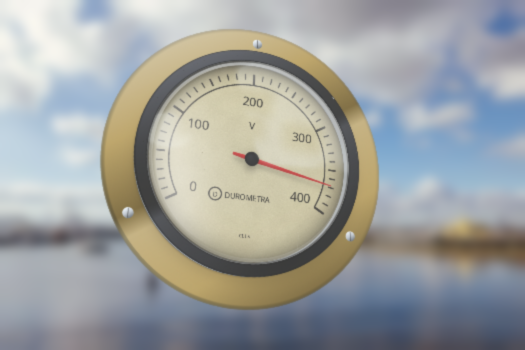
V 370
